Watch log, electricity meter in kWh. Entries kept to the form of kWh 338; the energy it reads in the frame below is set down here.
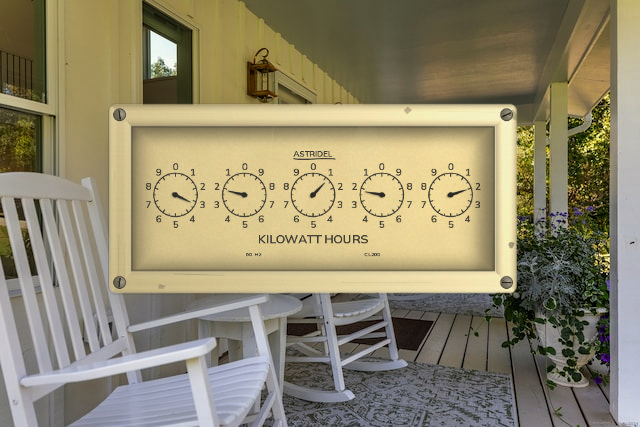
kWh 32122
